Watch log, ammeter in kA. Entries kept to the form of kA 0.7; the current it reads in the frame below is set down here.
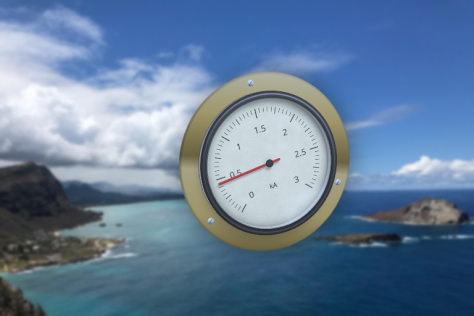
kA 0.45
